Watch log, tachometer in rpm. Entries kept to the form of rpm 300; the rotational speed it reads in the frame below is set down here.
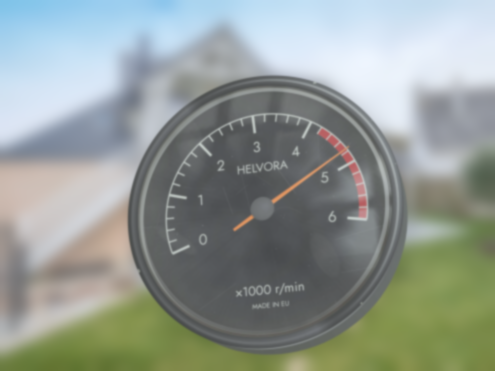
rpm 4800
